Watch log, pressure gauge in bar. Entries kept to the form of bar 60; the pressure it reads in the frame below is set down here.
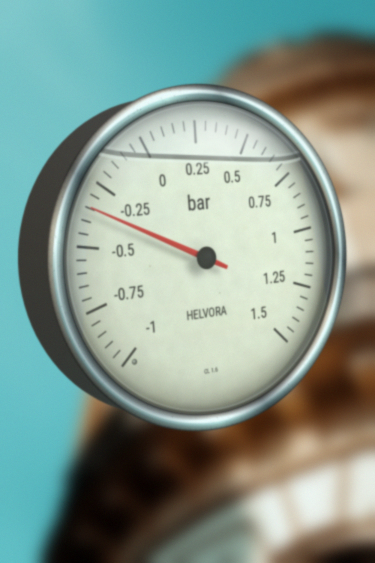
bar -0.35
